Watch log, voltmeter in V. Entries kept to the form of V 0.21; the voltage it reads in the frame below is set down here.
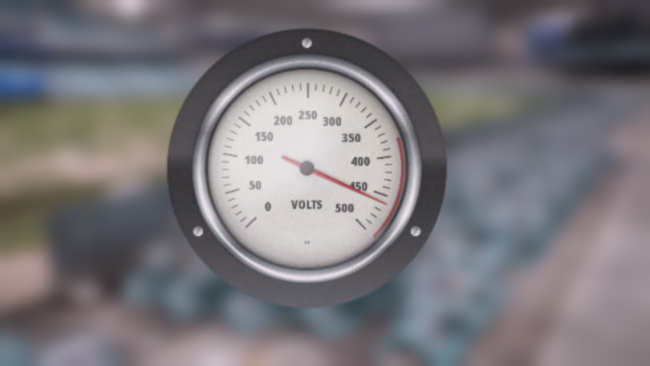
V 460
